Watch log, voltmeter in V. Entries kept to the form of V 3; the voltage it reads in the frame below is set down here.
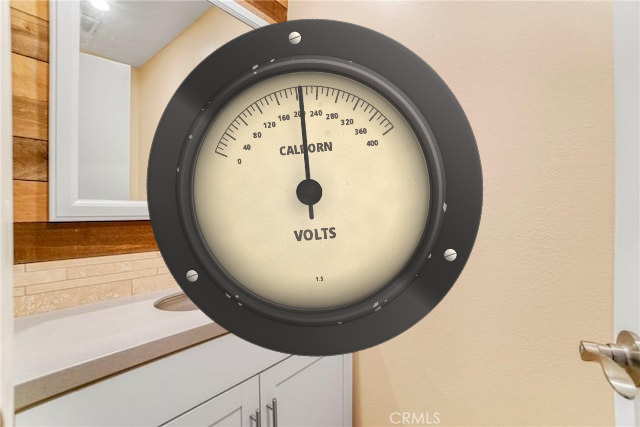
V 210
